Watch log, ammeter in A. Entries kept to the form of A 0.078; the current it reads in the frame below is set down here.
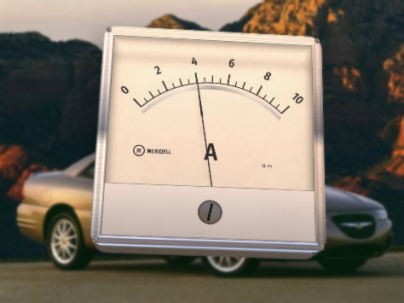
A 4
